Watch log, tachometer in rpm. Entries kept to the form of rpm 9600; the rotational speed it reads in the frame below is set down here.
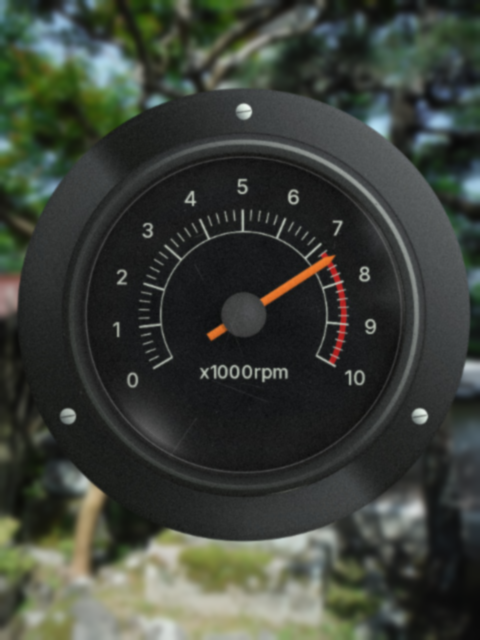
rpm 7400
